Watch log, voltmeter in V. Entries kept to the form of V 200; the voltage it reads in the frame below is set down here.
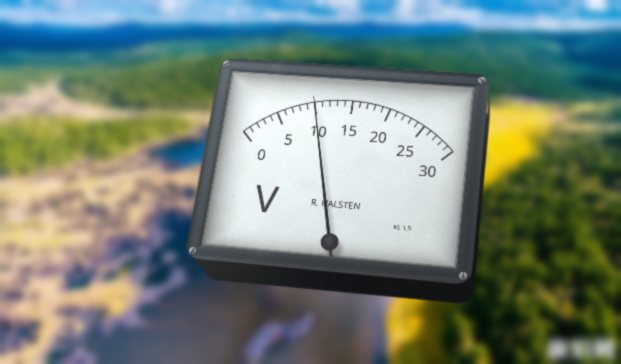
V 10
